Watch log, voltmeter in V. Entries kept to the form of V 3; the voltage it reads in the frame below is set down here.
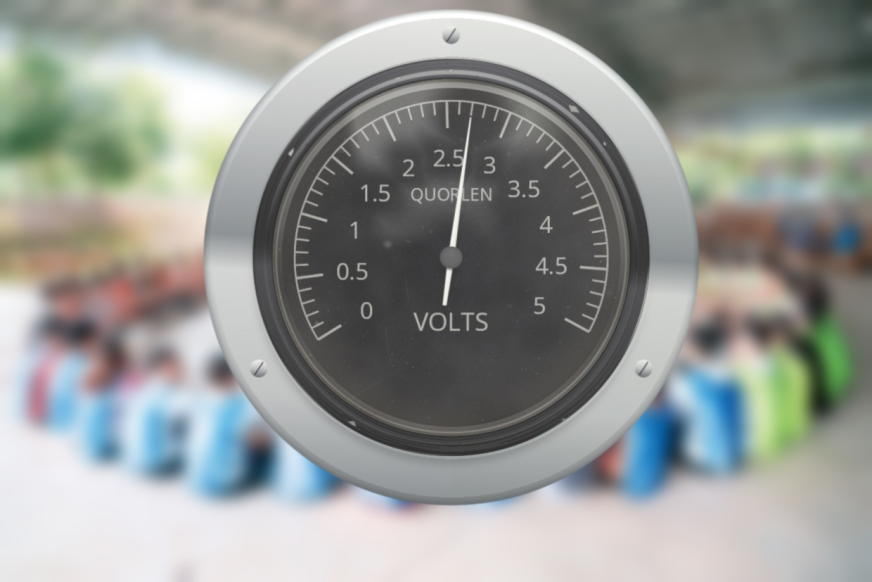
V 2.7
